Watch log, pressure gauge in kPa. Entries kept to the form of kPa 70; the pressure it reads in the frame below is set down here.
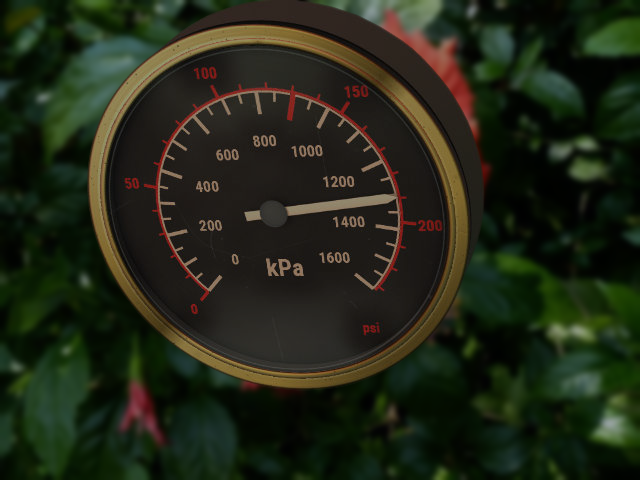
kPa 1300
